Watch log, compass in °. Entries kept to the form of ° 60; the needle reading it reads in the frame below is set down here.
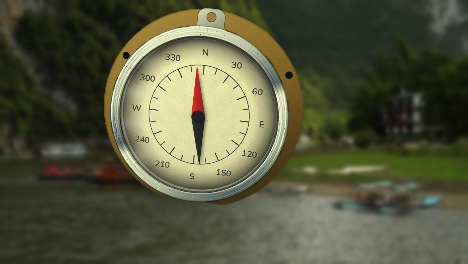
° 352.5
